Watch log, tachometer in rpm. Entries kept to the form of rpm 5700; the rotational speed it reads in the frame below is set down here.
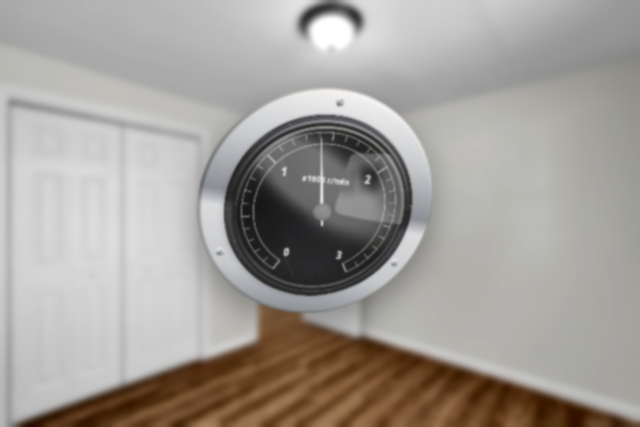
rpm 1400
